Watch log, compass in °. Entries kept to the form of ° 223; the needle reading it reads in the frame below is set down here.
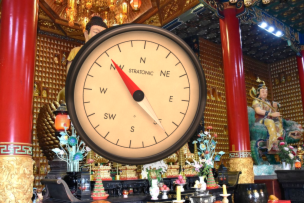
° 315
